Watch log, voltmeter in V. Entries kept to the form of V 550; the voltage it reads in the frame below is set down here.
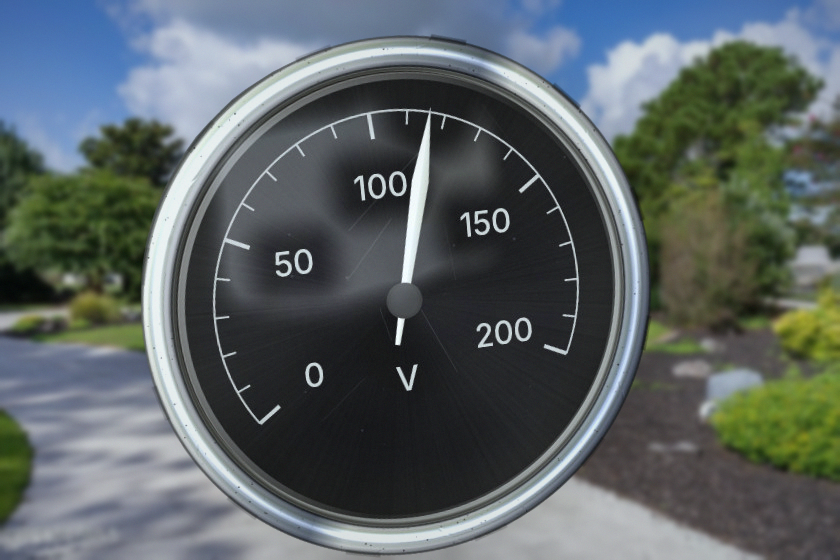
V 115
